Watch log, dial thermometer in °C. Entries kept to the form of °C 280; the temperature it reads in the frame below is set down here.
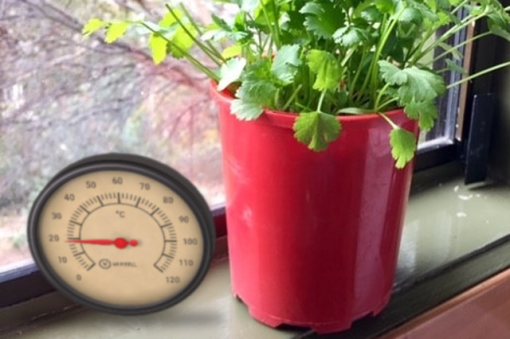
°C 20
